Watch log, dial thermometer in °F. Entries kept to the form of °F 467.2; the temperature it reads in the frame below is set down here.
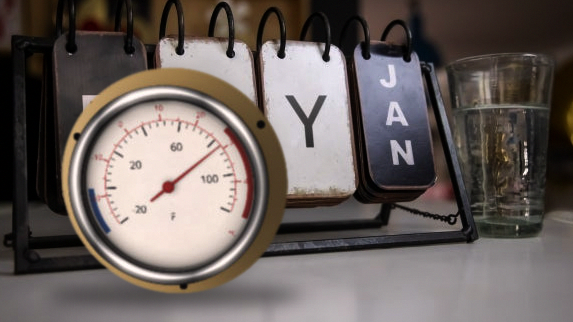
°F 84
